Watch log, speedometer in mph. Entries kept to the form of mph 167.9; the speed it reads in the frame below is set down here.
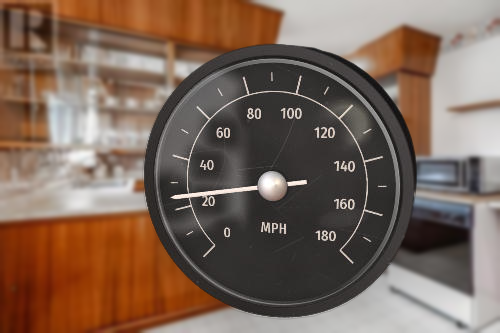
mph 25
